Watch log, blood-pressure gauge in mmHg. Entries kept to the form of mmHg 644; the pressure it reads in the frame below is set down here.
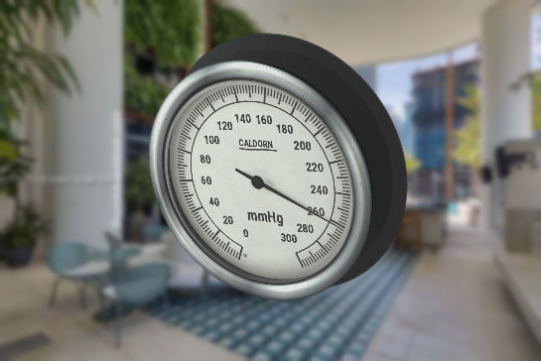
mmHg 260
